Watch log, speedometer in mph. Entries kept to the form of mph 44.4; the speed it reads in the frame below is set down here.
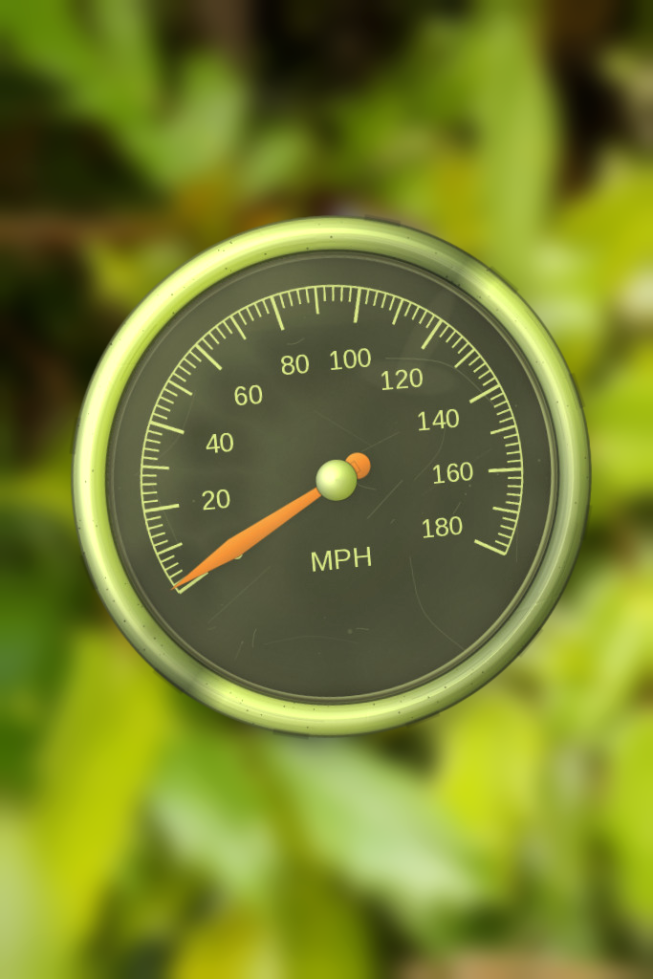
mph 2
